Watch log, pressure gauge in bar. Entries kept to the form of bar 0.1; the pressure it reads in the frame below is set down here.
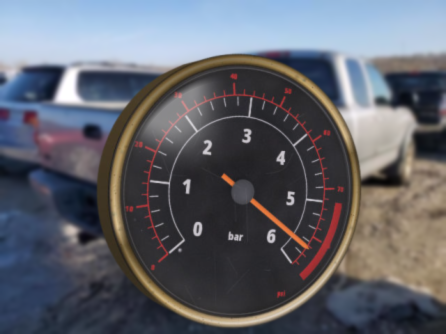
bar 5.7
